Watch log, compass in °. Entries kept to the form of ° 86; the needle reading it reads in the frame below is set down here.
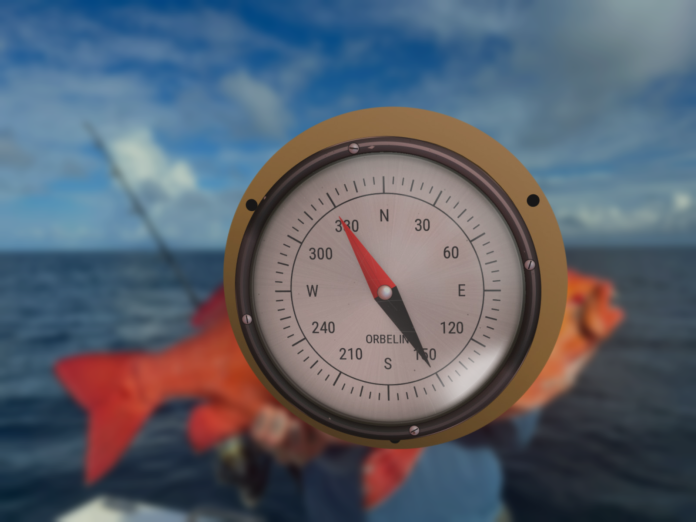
° 330
